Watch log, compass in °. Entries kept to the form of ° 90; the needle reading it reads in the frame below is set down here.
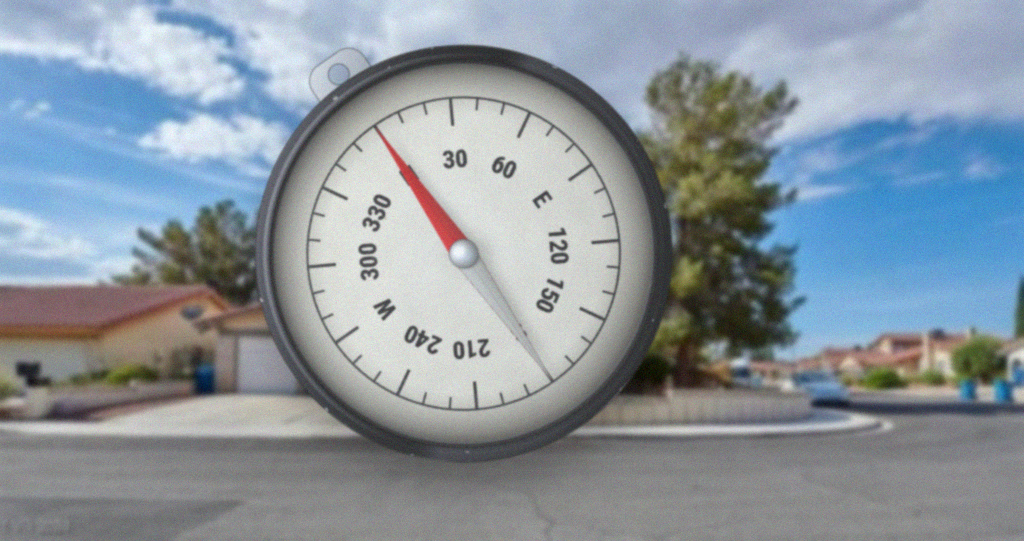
° 0
